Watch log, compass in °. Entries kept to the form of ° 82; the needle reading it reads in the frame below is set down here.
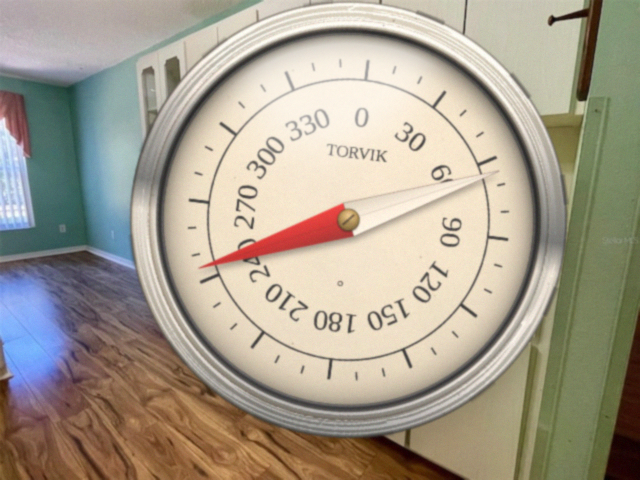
° 245
